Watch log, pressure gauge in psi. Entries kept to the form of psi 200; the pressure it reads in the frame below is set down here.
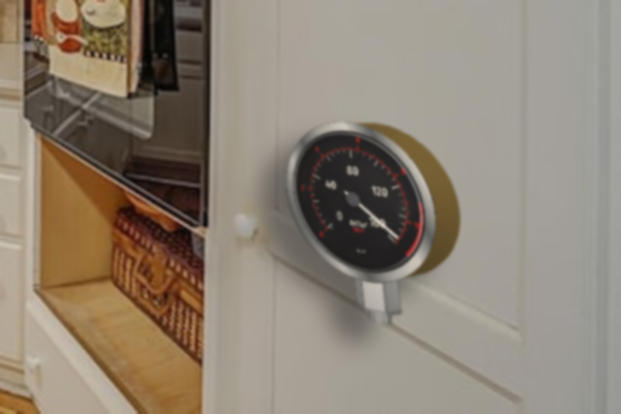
psi 155
